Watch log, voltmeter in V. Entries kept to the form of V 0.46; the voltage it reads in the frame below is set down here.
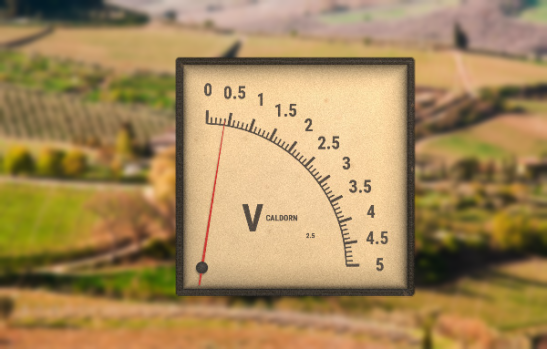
V 0.4
